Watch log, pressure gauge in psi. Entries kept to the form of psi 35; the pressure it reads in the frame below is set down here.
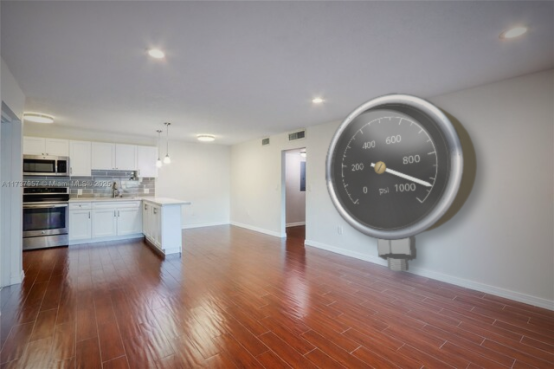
psi 925
